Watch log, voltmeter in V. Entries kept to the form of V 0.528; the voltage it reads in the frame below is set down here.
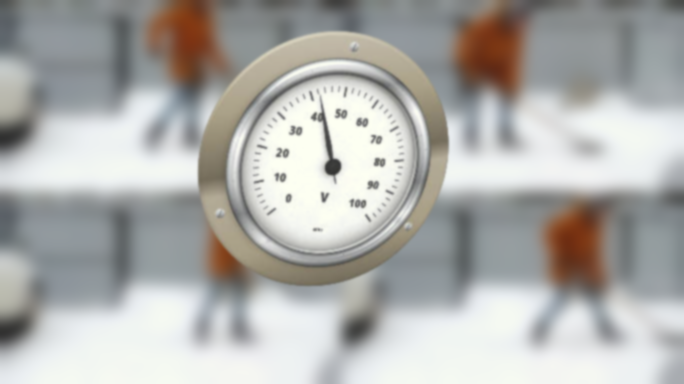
V 42
